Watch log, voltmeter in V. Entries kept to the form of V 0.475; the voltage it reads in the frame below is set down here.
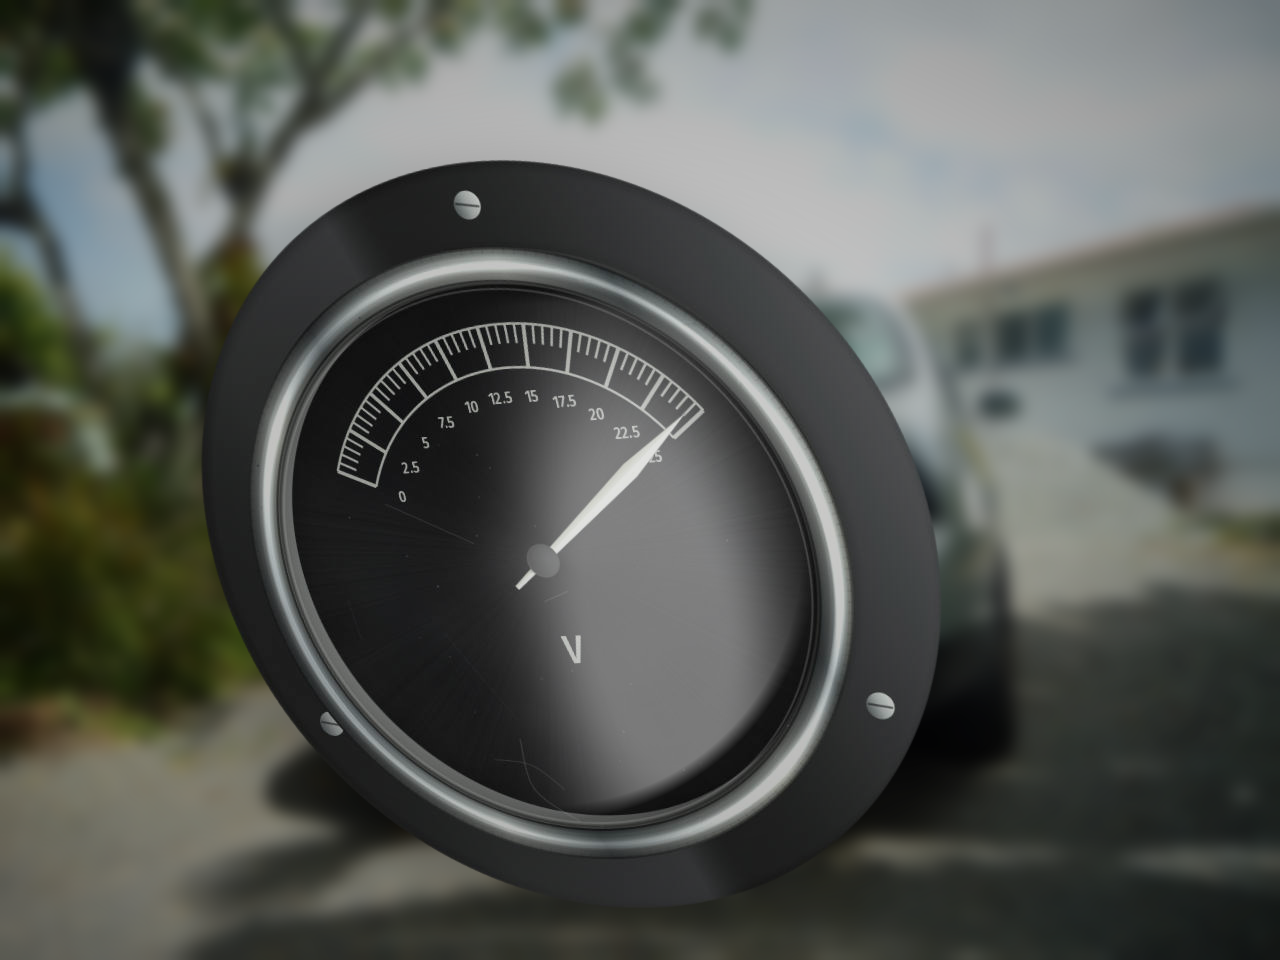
V 24.5
